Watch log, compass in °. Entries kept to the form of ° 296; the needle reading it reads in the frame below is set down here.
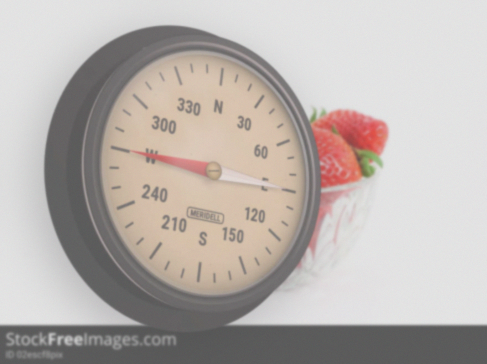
° 270
